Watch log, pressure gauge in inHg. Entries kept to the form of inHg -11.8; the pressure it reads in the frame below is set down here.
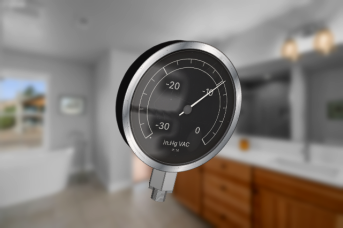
inHg -10
